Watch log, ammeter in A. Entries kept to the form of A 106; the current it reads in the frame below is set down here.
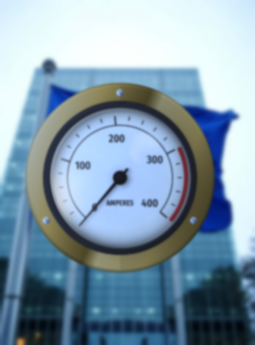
A 0
